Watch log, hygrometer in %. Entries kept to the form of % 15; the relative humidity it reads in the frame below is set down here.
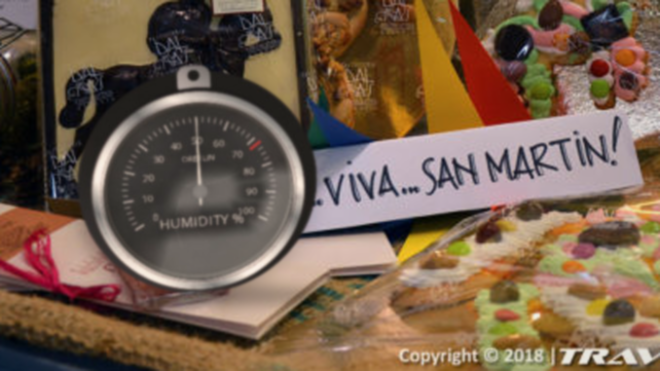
% 50
